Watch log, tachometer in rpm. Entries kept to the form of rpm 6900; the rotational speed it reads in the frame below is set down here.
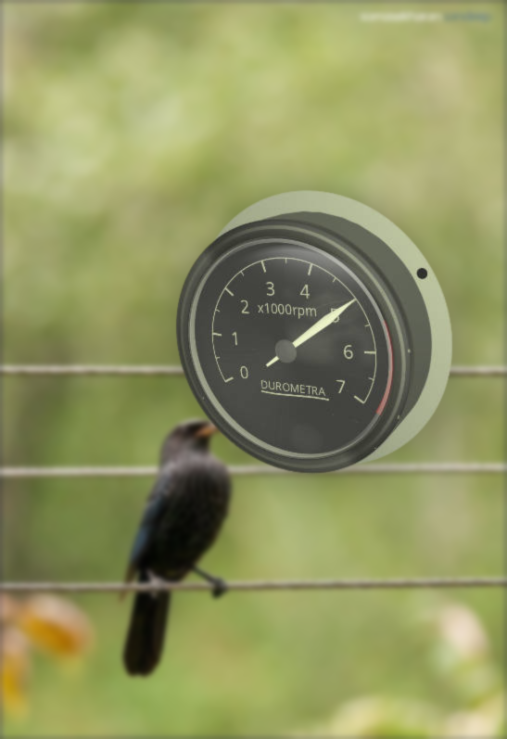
rpm 5000
